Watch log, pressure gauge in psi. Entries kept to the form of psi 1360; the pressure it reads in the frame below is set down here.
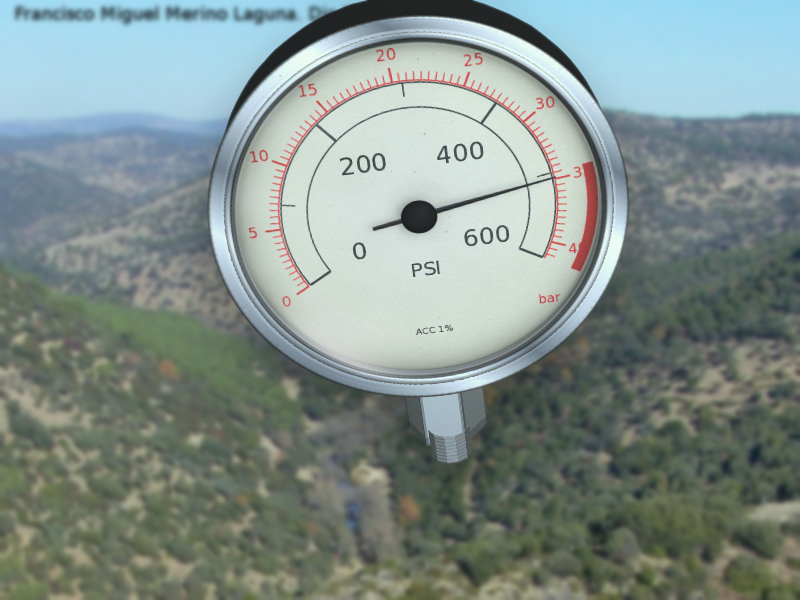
psi 500
